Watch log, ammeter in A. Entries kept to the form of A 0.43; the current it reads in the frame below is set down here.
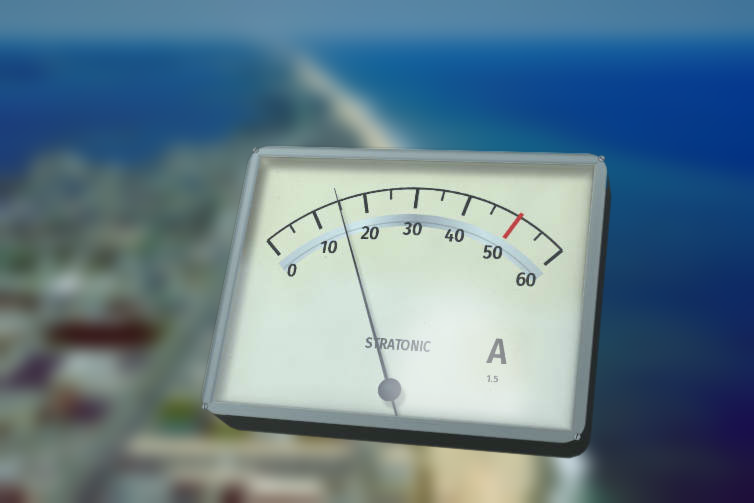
A 15
